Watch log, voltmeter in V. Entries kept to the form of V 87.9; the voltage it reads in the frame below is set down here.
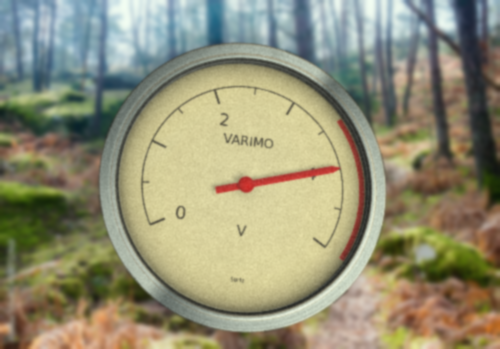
V 4
